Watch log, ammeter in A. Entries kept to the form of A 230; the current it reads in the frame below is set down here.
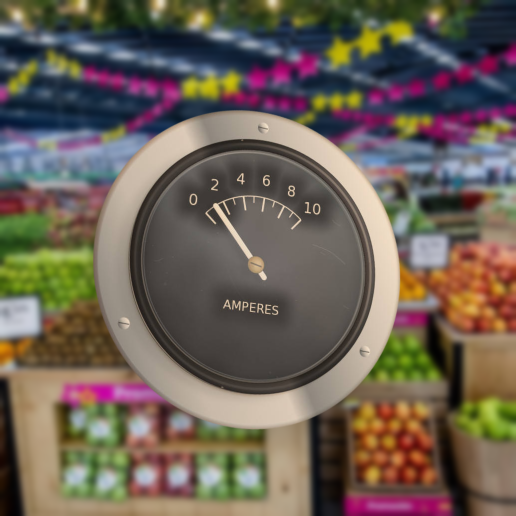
A 1
